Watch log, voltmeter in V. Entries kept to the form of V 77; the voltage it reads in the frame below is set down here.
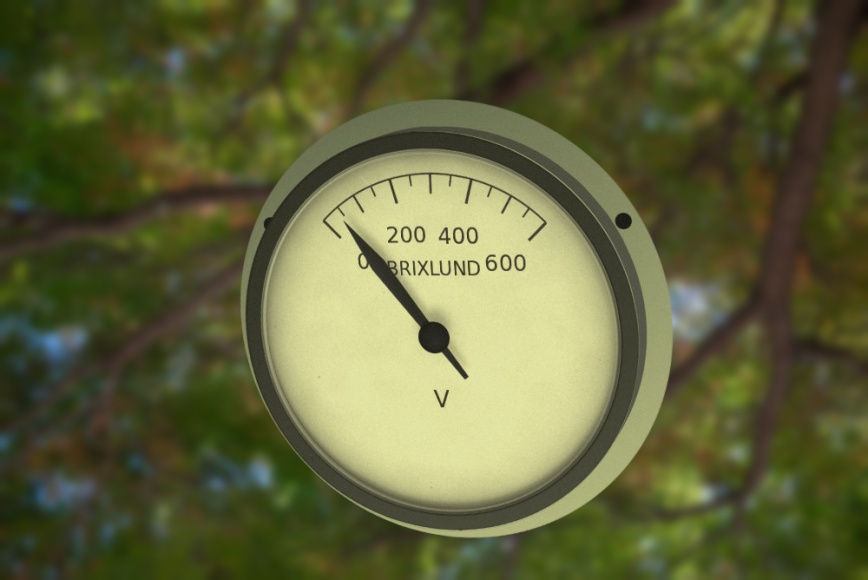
V 50
